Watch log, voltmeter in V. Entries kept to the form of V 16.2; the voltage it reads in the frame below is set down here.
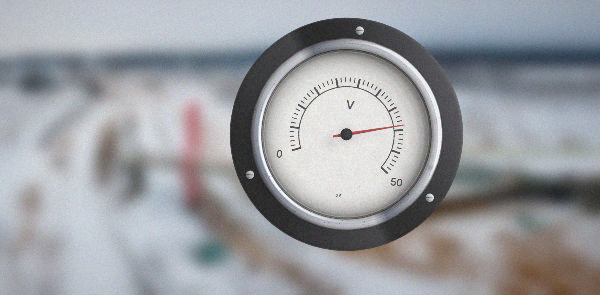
V 39
